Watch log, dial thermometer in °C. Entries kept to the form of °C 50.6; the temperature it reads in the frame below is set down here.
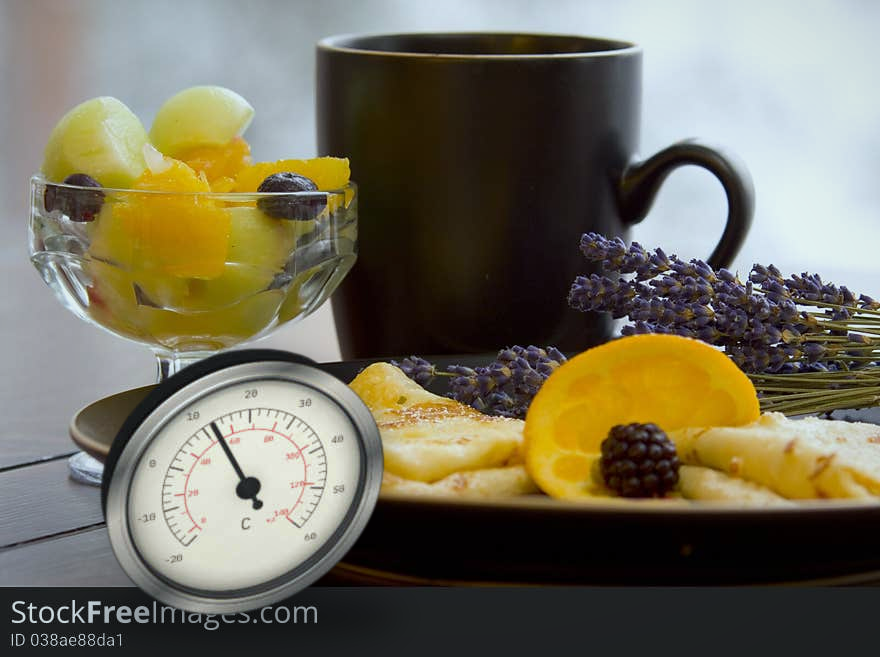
°C 12
